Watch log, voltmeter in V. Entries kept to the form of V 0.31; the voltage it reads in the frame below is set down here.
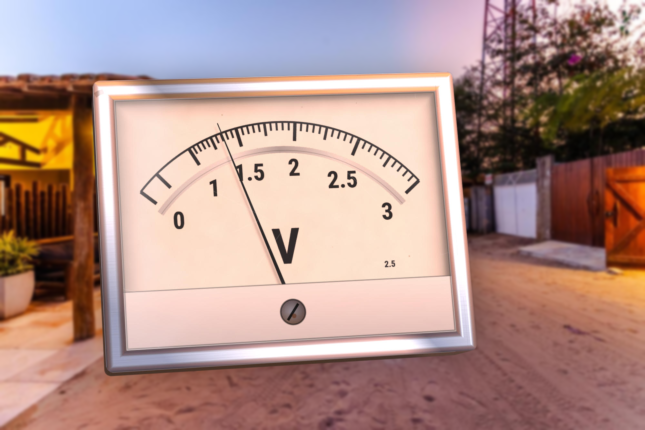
V 1.35
